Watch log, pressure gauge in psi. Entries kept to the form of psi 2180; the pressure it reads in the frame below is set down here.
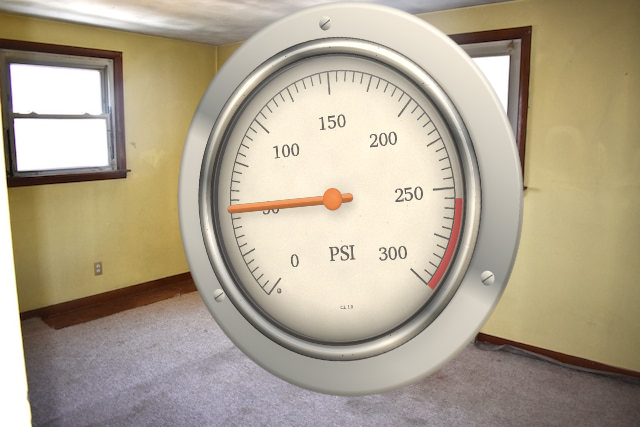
psi 50
